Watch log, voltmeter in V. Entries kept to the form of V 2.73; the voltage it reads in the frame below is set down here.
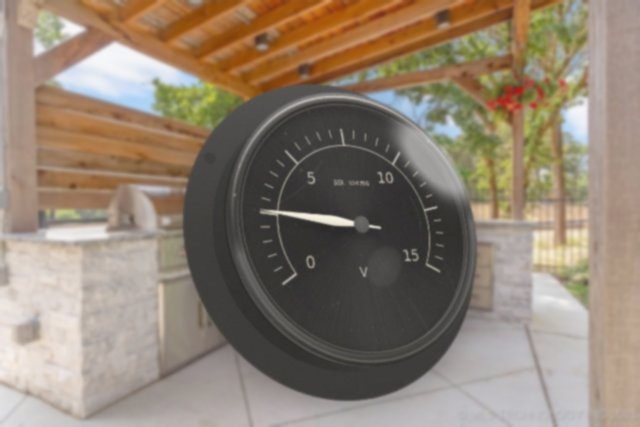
V 2.5
